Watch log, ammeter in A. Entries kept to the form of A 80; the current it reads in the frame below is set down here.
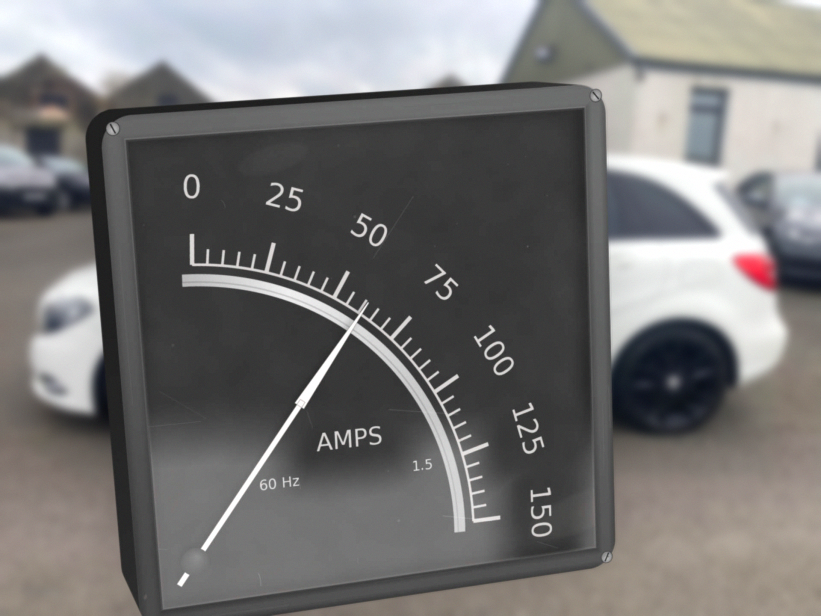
A 60
